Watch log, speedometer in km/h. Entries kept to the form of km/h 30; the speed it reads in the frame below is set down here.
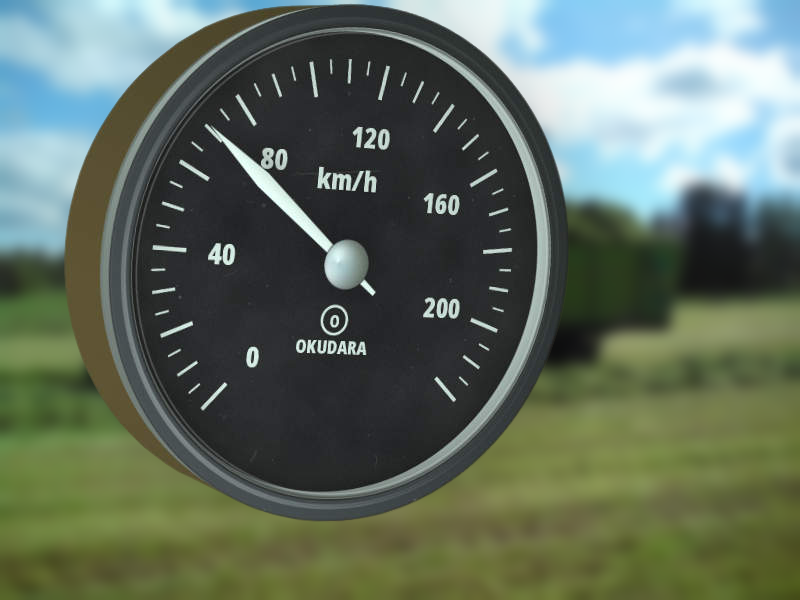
km/h 70
